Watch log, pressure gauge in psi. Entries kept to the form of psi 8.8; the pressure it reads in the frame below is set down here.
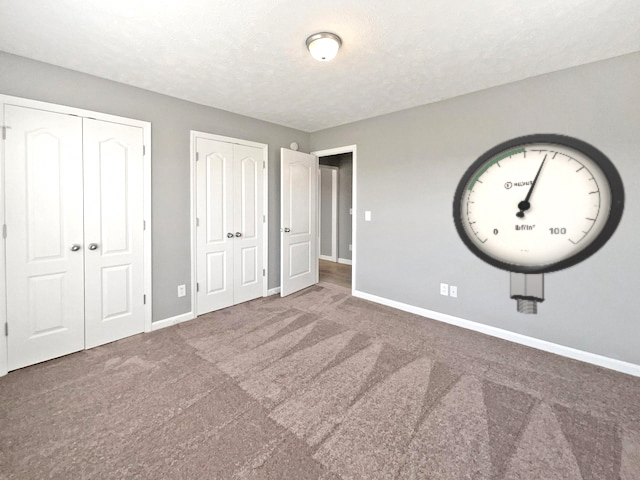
psi 57.5
